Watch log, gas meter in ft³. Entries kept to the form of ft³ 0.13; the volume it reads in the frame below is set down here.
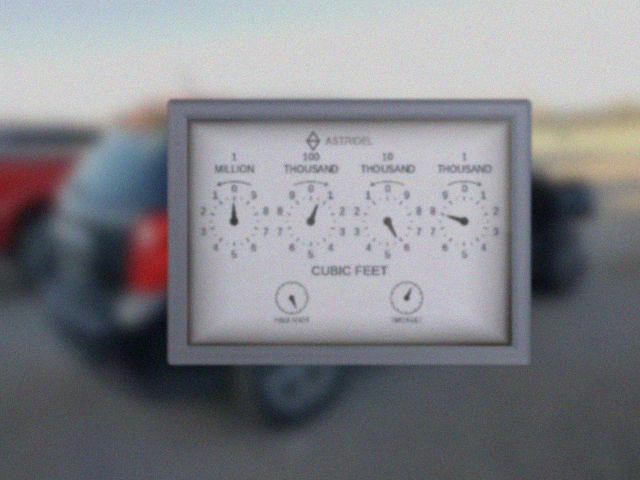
ft³ 5800
